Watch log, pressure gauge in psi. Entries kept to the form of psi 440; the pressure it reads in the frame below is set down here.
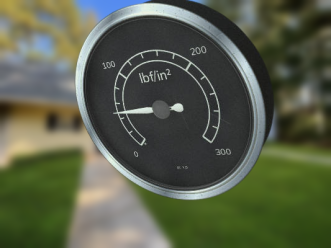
psi 50
